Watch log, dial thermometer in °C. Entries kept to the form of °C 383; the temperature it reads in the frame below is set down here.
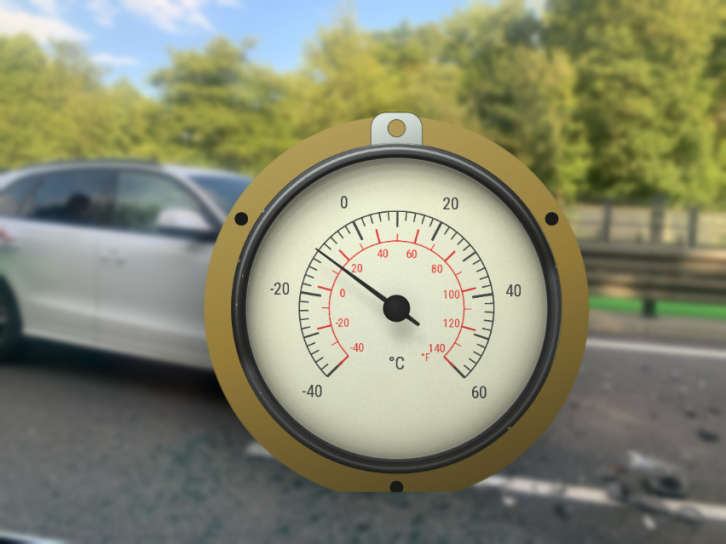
°C -10
